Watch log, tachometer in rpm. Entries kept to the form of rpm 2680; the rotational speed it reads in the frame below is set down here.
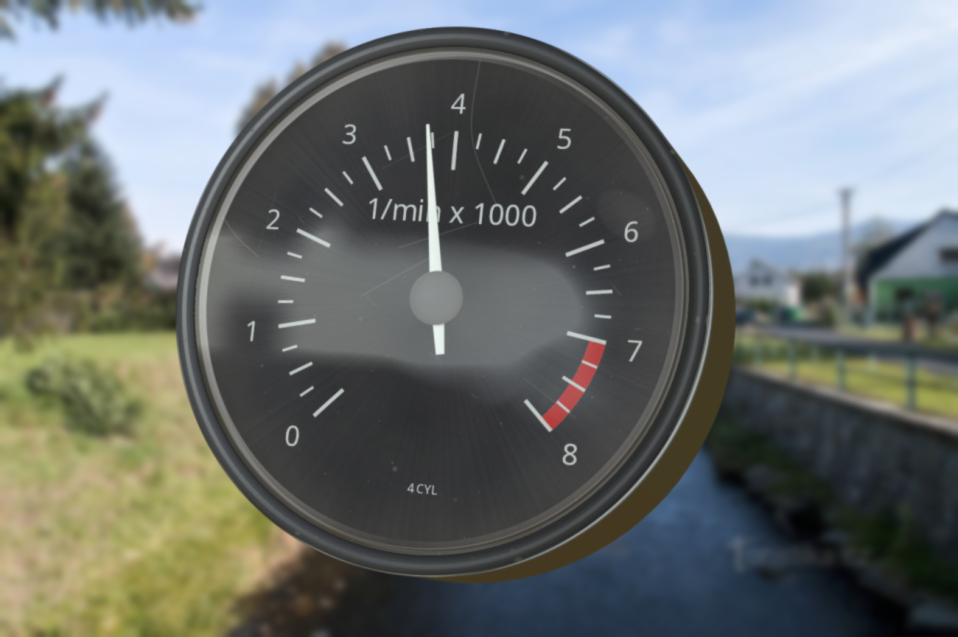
rpm 3750
